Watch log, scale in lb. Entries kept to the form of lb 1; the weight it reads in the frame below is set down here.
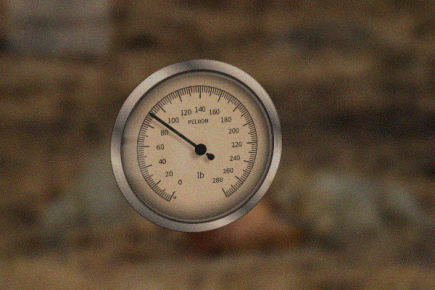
lb 90
